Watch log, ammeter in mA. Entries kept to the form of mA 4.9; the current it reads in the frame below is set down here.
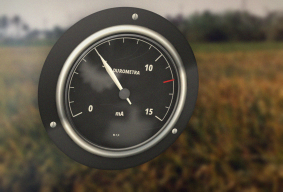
mA 5
